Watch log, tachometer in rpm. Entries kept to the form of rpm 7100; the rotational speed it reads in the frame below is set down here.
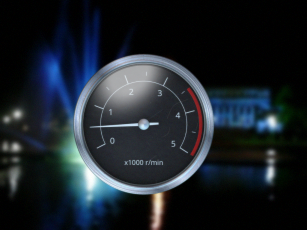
rpm 500
